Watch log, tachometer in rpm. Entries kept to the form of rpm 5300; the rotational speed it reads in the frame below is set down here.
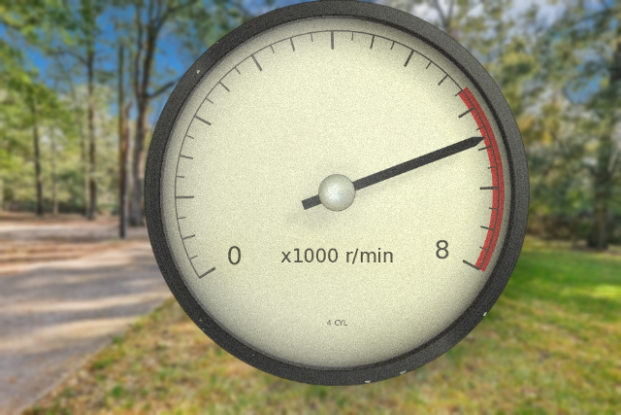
rpm 6375
